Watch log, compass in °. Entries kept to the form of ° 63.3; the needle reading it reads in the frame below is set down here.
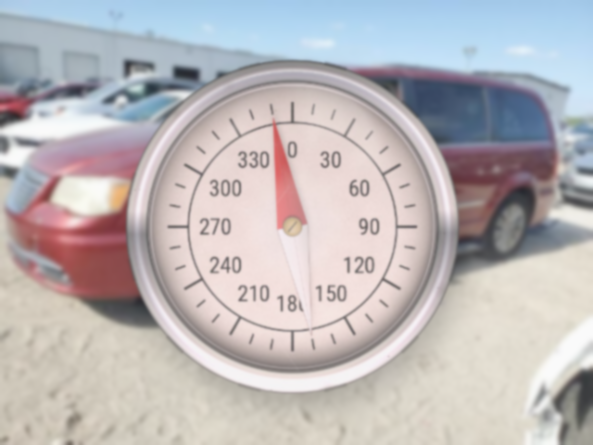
° 350
